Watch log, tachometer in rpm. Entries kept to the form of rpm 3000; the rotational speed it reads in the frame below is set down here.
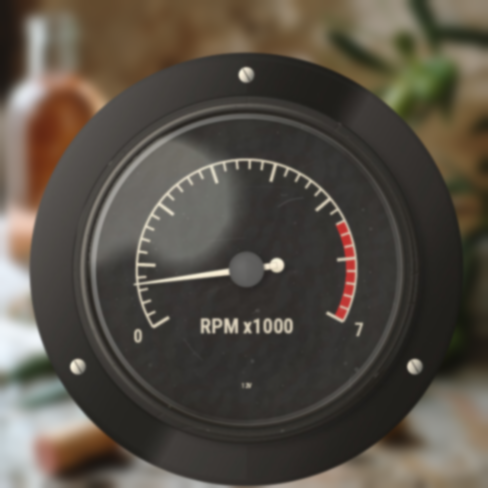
rpm 700
